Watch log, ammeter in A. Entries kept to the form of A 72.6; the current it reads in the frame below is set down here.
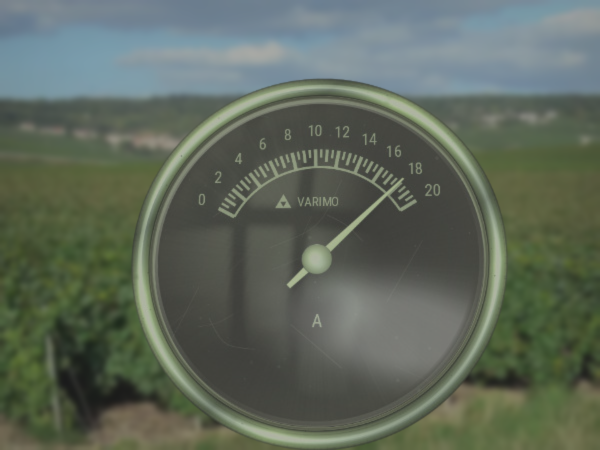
A 18
